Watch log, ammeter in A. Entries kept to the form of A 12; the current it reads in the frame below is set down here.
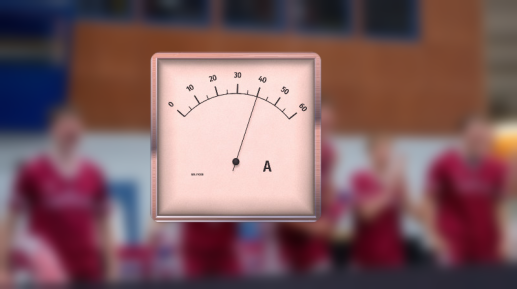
A 40
